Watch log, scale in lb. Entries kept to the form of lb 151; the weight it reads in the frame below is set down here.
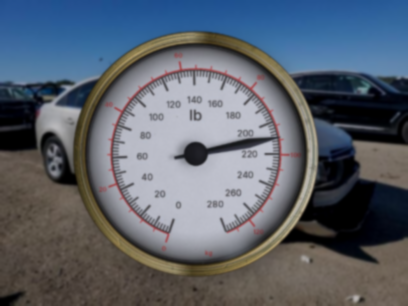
lb 210
